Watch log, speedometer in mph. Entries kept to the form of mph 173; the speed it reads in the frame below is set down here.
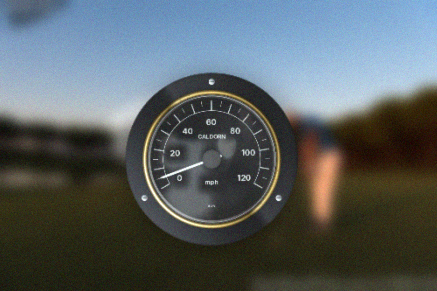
mph 5
